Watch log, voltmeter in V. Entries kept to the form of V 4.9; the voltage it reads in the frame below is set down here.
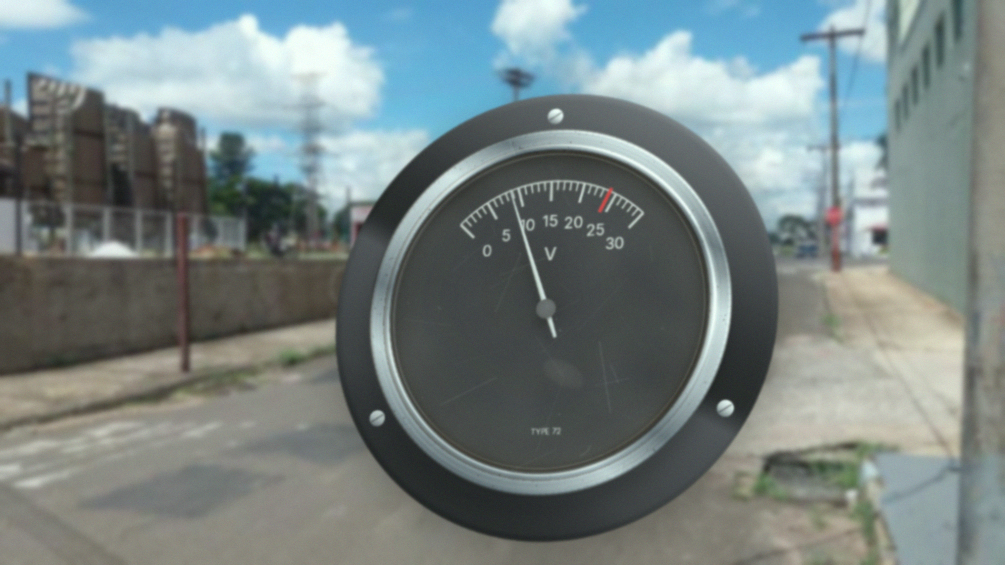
V 9
